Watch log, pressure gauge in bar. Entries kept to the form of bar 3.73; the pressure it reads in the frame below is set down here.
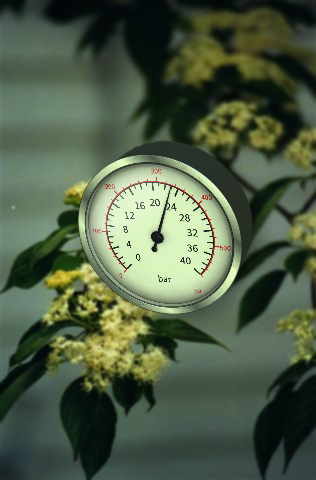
bar 23
